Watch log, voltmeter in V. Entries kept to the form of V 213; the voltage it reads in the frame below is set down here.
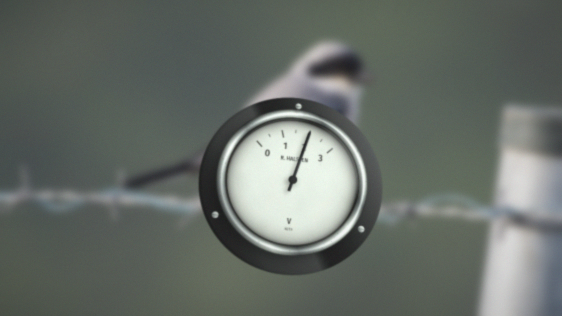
V 2
